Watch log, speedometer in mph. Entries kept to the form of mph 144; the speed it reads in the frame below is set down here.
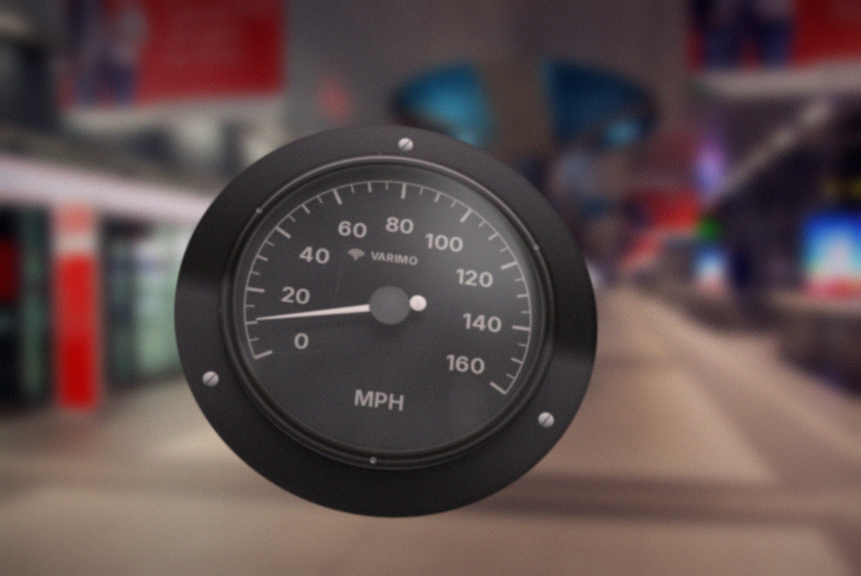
mph 10
